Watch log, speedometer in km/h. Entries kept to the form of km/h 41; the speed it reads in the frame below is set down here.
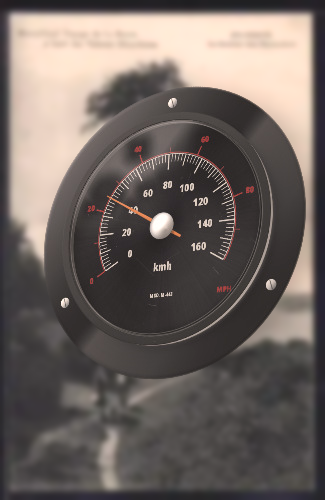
km/h 40
